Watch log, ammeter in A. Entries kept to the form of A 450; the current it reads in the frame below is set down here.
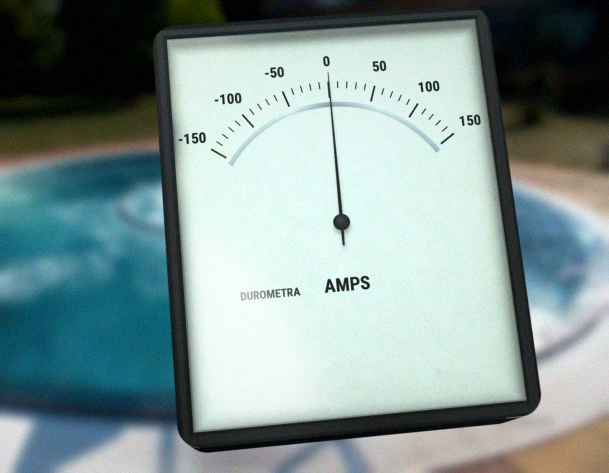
A 0
